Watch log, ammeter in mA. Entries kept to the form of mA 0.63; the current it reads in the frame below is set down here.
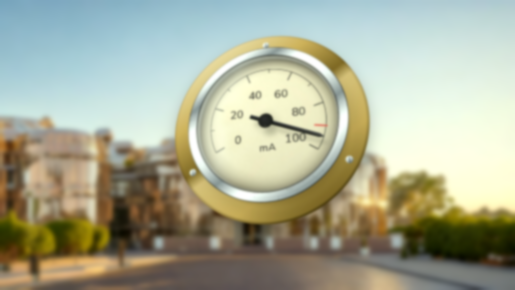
mA 95
